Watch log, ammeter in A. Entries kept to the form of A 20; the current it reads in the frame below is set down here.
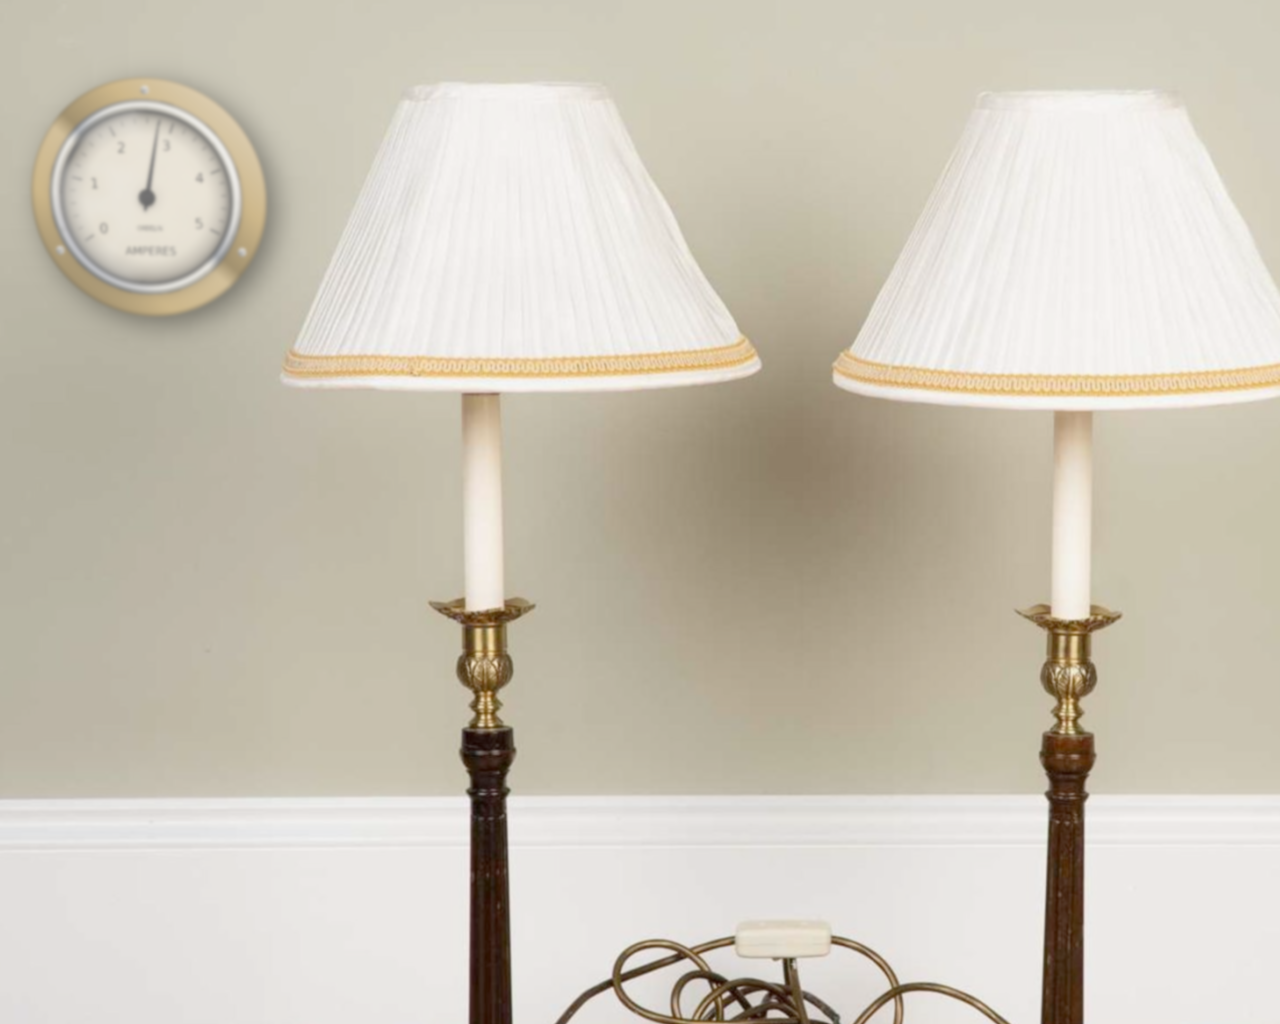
A 2.8
